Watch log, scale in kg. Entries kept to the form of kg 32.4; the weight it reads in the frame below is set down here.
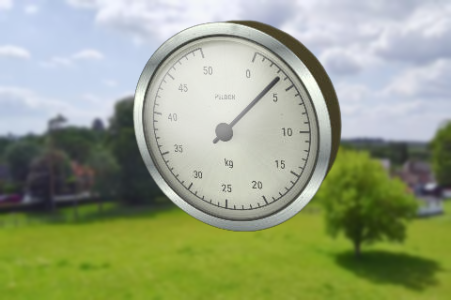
kg 3.5
